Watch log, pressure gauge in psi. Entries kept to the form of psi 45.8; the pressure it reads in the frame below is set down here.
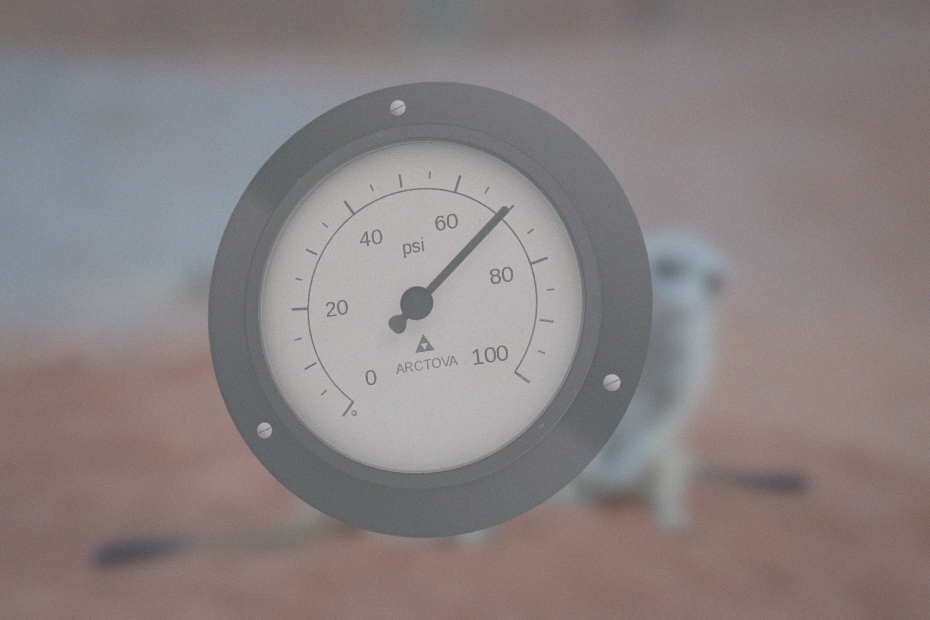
psi 70
